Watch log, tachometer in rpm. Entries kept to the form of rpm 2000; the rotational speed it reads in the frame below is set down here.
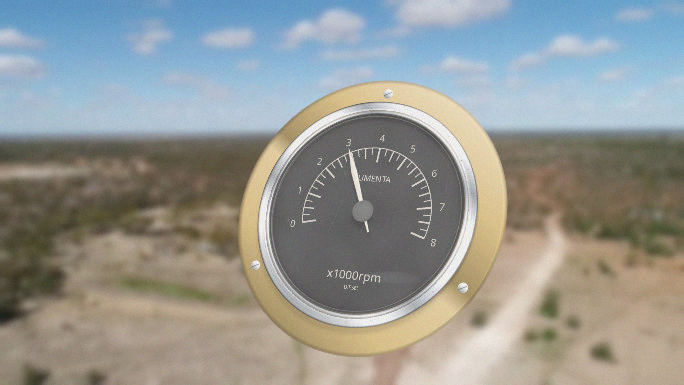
rpm 3000
